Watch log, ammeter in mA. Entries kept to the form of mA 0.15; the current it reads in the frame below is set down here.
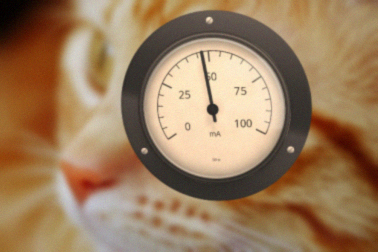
mA 47.5
